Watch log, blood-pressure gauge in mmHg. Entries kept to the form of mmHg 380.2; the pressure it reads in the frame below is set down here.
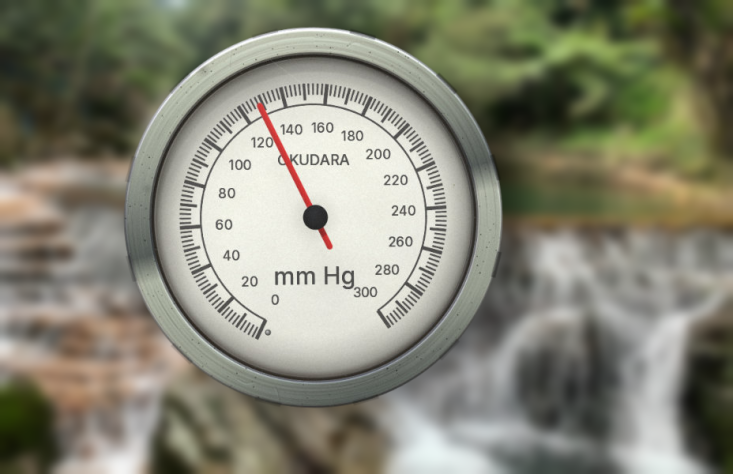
mmHg 128
